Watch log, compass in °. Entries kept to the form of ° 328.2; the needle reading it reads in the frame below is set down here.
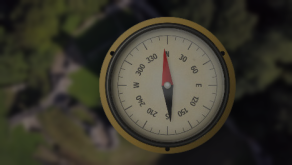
° 355
